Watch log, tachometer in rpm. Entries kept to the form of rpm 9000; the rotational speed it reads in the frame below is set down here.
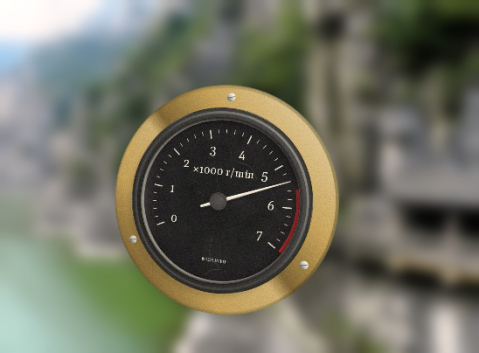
rpm 5400
